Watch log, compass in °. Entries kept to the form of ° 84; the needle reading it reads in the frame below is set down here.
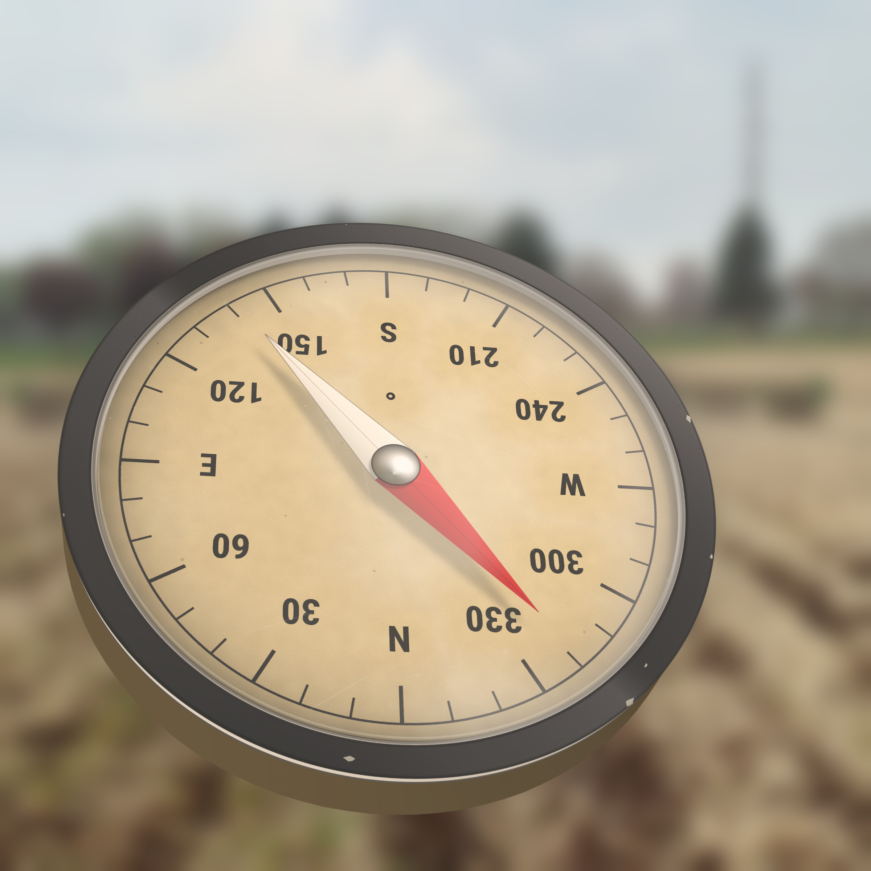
° 320
